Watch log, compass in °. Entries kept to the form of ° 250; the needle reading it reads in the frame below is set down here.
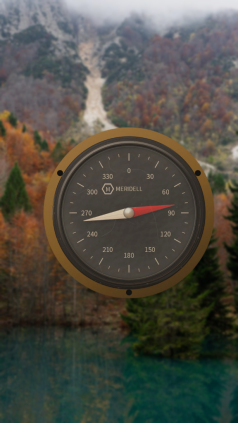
° 80
